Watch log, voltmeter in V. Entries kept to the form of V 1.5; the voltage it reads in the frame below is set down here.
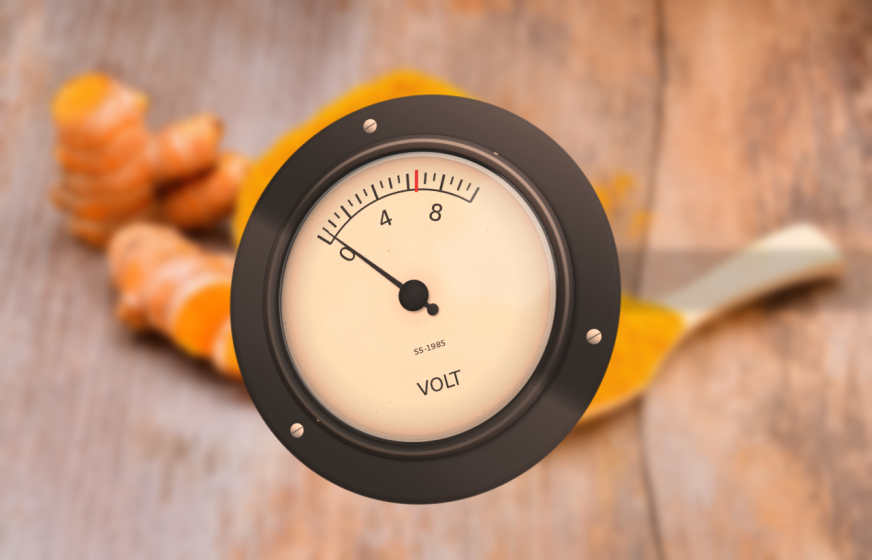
V 0.5
